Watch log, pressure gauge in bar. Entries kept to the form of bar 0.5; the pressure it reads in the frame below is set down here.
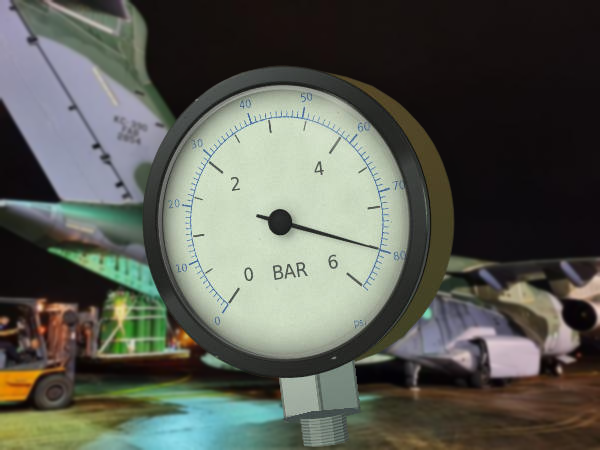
bar 5.5
